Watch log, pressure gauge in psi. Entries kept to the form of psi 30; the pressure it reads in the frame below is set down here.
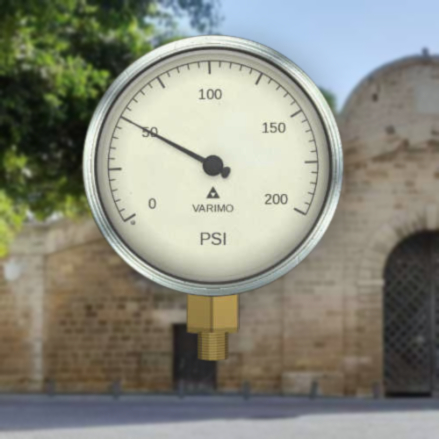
psi 50
